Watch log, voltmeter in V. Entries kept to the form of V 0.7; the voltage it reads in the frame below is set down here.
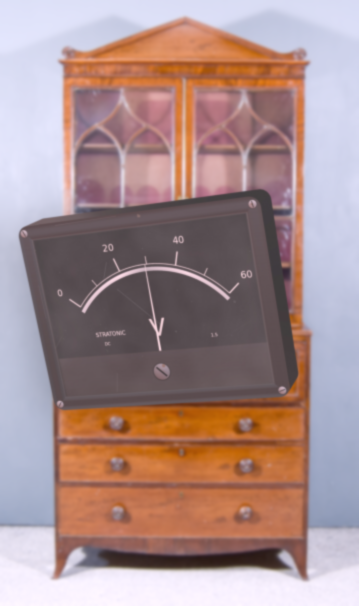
V 30
